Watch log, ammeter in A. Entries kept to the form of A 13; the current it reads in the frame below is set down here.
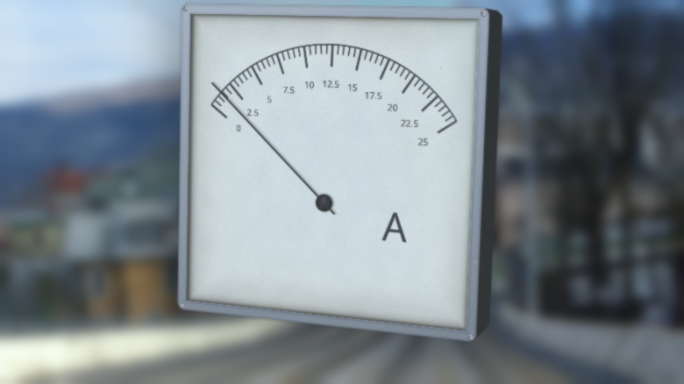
A 1.5
